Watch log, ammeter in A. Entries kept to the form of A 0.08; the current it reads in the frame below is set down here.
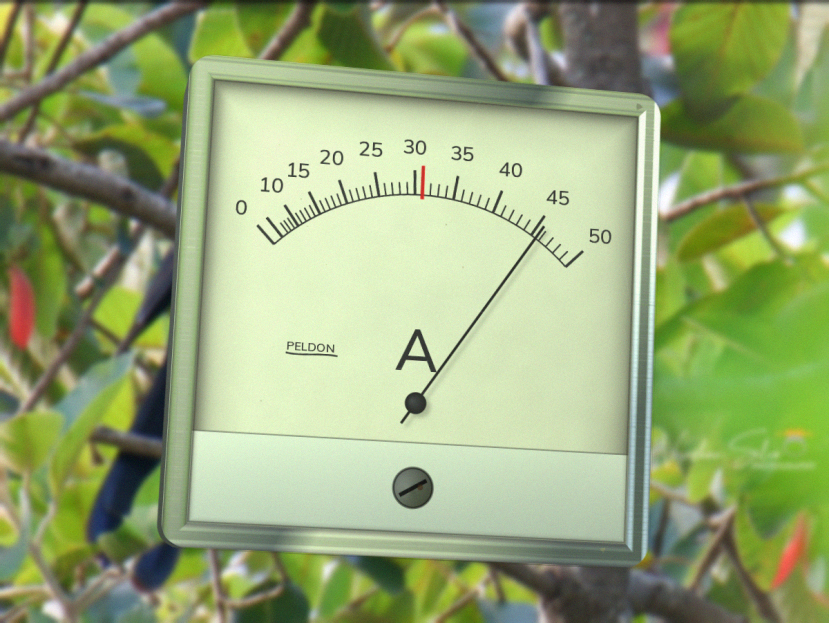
A 45.5
